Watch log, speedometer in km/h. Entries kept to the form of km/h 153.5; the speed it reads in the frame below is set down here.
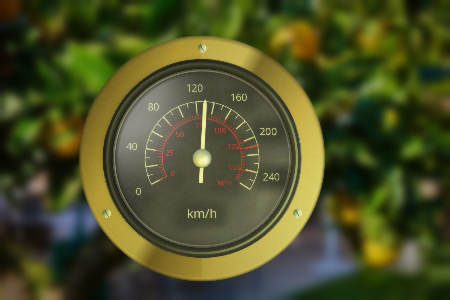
km/h 130
